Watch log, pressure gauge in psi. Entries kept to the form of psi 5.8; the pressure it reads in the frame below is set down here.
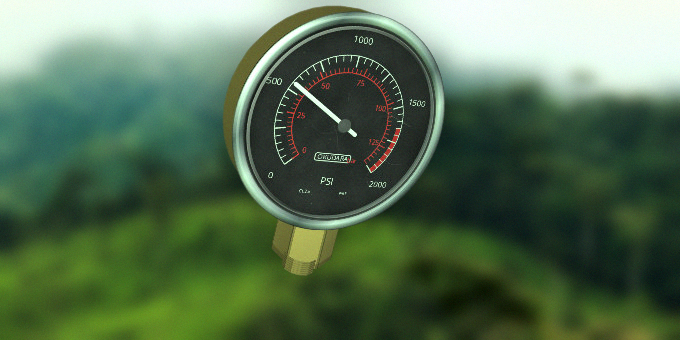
psi 550
